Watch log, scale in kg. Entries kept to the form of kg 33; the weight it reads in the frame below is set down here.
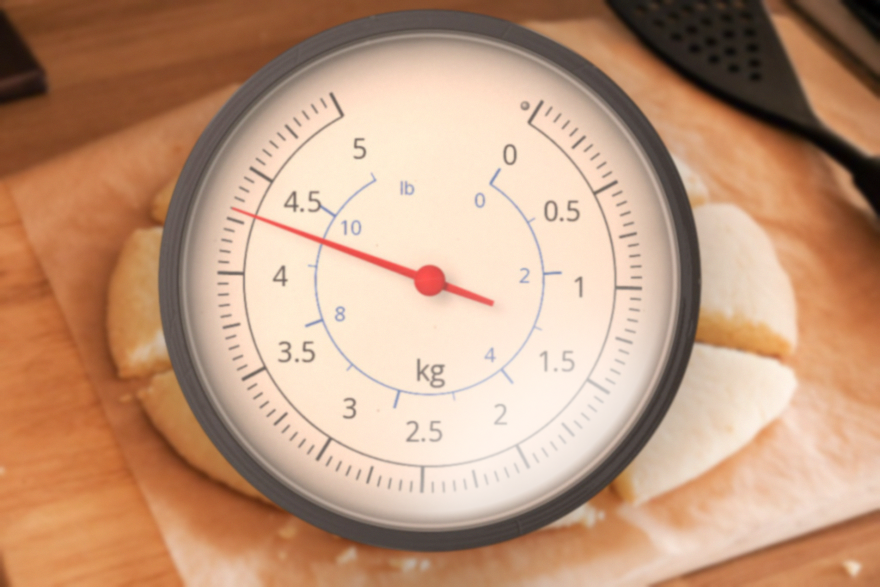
kg 4.3
